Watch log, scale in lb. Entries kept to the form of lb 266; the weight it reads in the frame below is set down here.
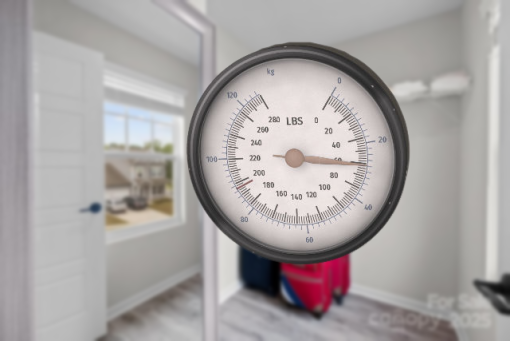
lb 60
